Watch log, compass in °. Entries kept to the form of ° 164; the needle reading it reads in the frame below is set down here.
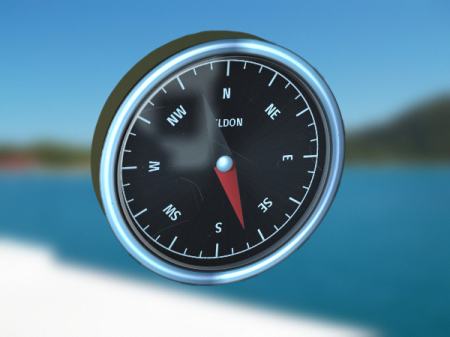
° 160
